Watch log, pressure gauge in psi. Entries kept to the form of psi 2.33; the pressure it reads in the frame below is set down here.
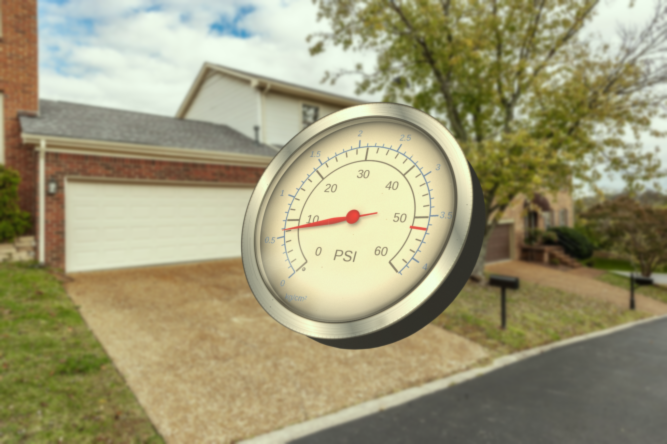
psi 8
